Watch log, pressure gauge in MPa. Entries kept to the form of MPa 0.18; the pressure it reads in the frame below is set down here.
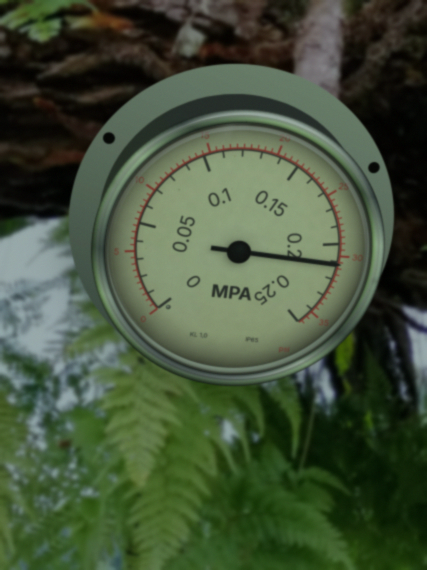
MPa 0.21
